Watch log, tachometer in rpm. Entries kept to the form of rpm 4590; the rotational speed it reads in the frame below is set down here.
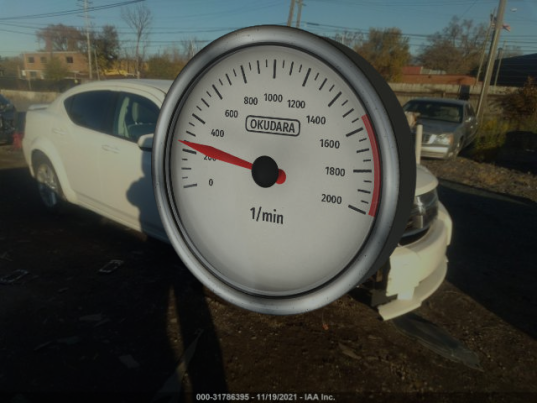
rpm 250
